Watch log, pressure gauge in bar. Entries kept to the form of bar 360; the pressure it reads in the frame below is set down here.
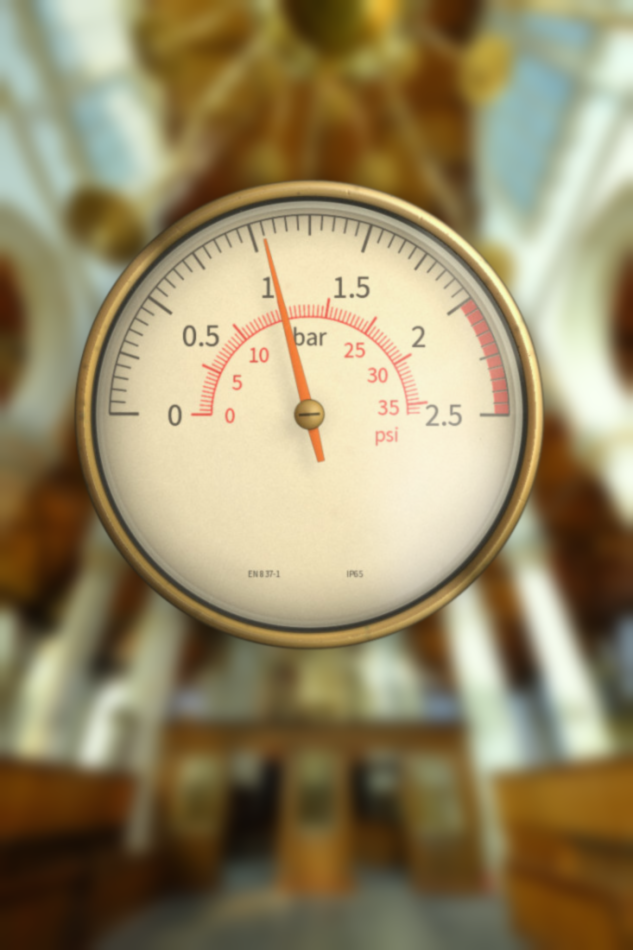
bar 1.05
